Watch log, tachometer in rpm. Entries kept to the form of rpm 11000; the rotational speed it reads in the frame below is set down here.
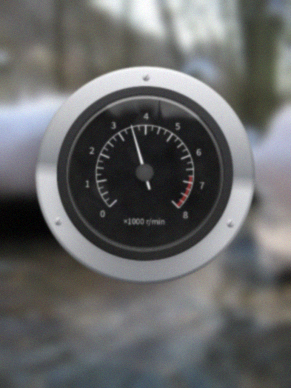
rpm 3500
